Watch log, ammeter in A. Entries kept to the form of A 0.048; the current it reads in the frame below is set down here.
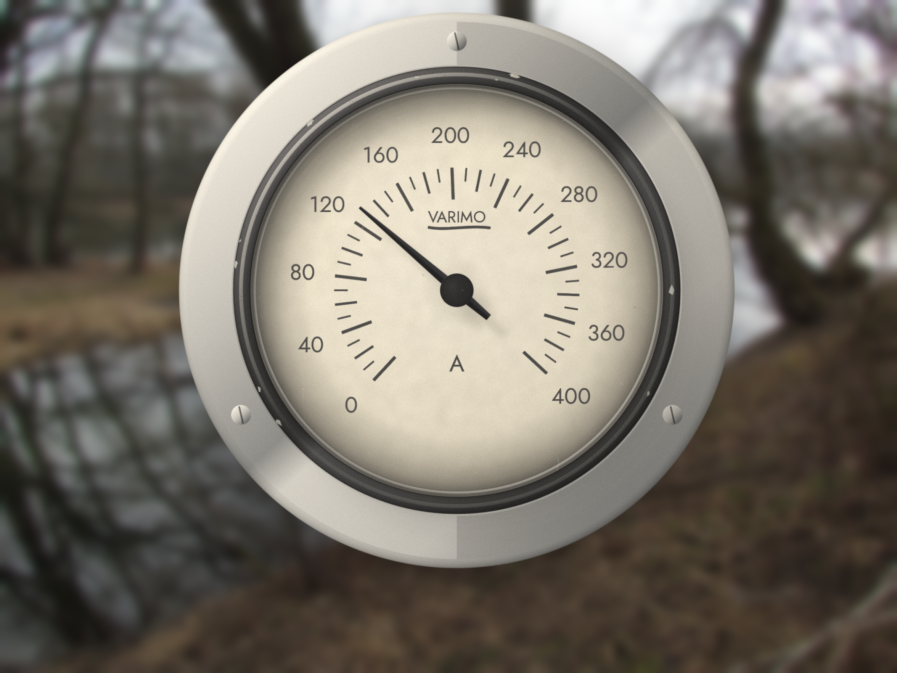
A 130
